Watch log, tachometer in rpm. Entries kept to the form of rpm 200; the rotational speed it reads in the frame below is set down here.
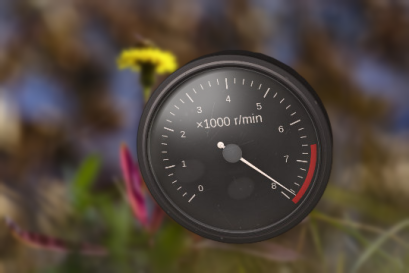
rpm 7800
